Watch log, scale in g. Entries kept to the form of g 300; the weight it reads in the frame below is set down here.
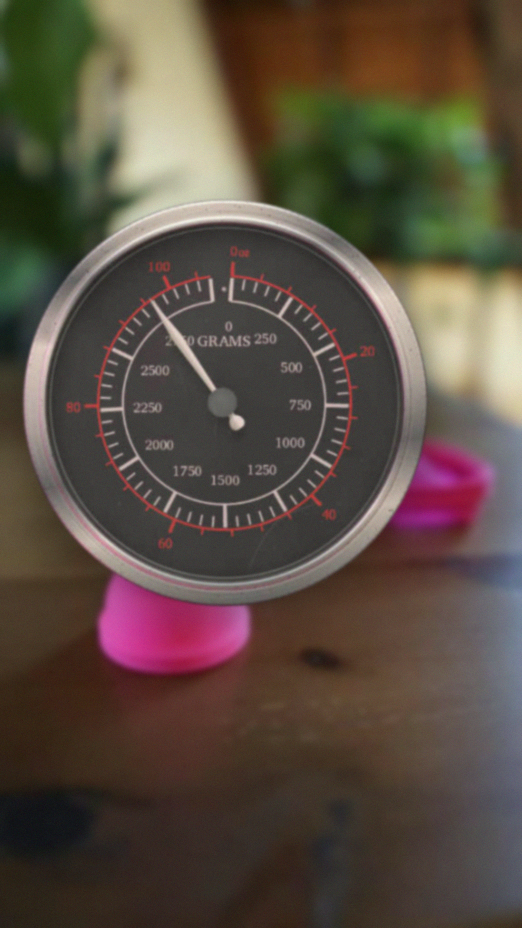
g 2750
